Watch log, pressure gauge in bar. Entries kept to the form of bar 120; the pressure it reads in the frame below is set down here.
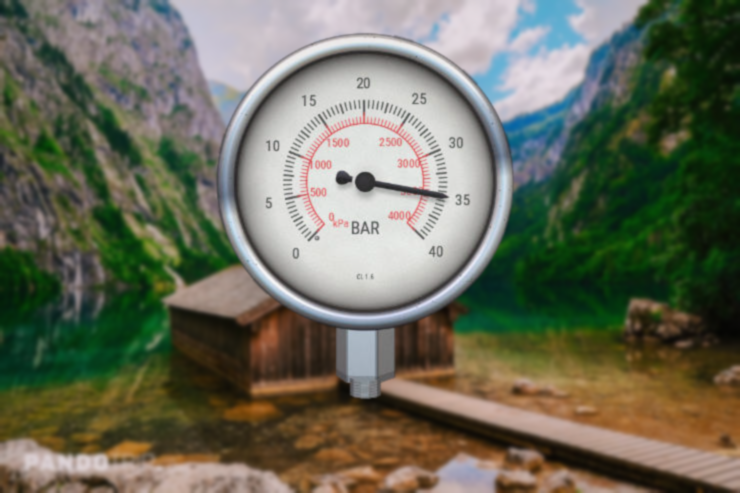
bar 35
